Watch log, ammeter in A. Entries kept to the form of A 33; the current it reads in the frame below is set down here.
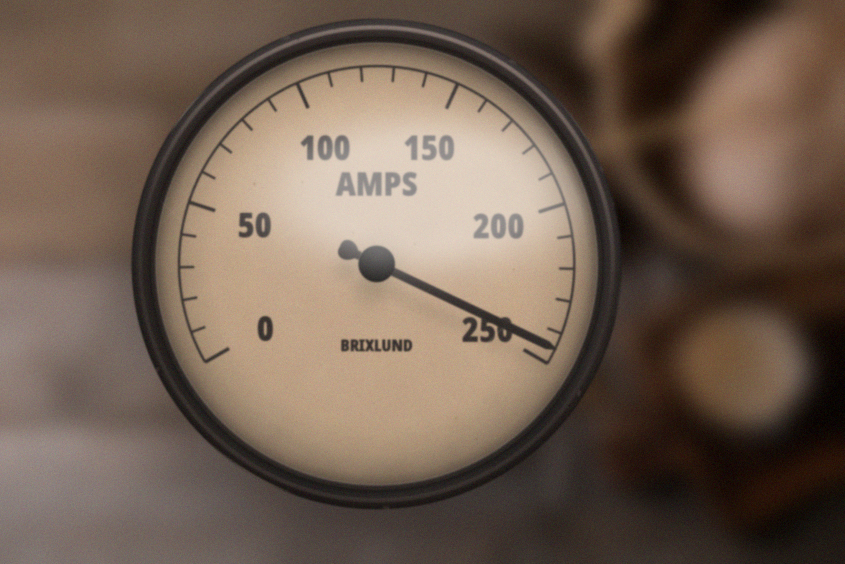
A 245
